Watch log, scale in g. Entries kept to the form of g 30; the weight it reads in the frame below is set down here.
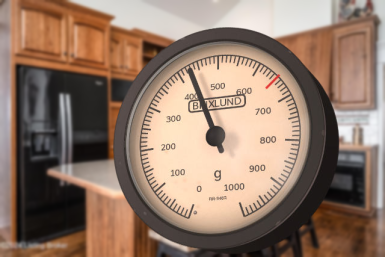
g 430
